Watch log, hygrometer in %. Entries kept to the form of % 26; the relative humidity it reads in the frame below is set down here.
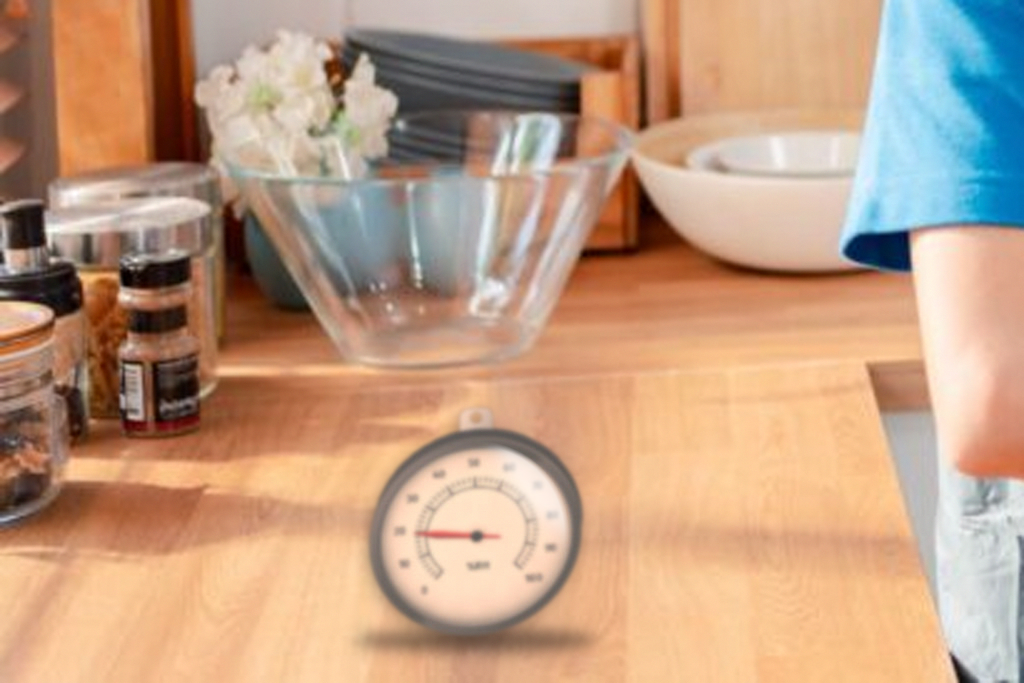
% 20
